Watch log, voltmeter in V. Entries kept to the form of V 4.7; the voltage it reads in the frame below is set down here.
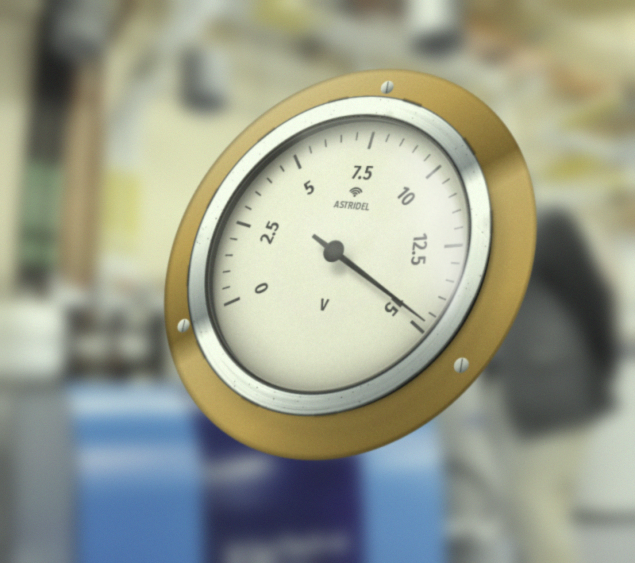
V 14.75
